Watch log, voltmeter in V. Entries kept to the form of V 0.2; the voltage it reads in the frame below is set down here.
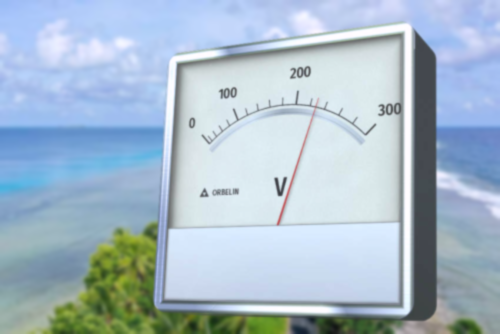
V 230
